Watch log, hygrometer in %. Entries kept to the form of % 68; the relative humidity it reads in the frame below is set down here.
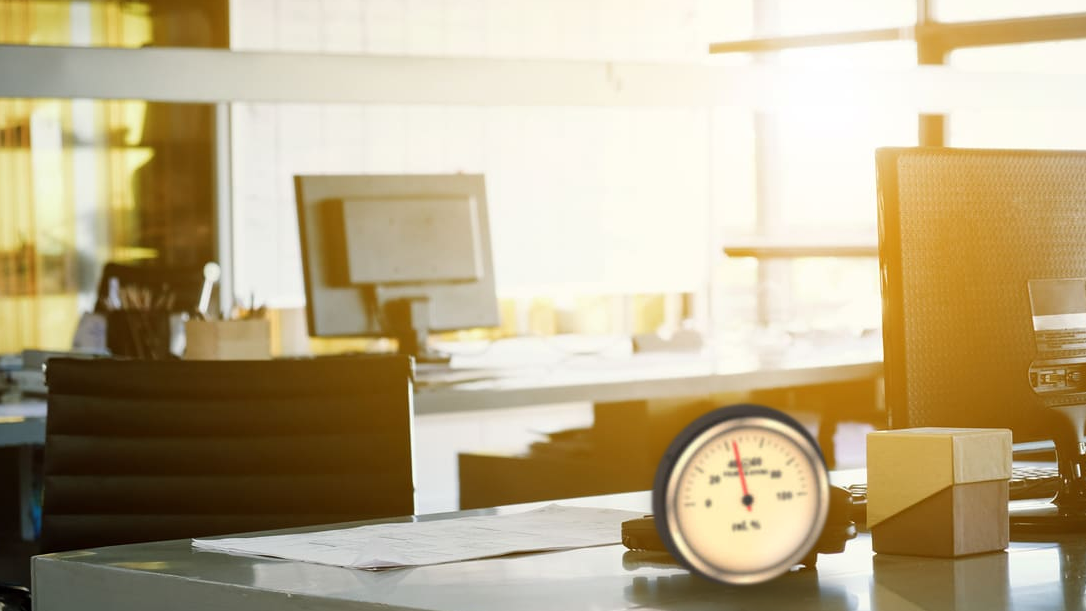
% 44
